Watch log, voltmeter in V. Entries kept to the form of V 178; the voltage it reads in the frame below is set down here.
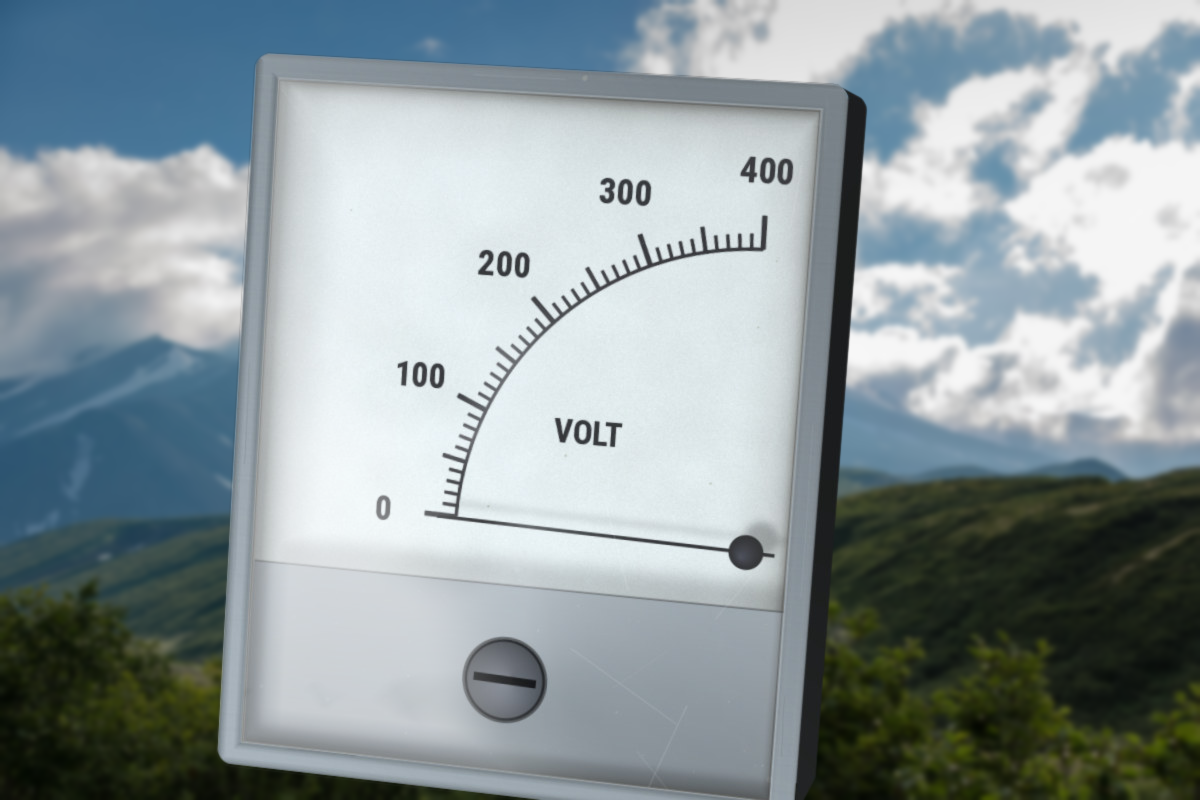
V 0
